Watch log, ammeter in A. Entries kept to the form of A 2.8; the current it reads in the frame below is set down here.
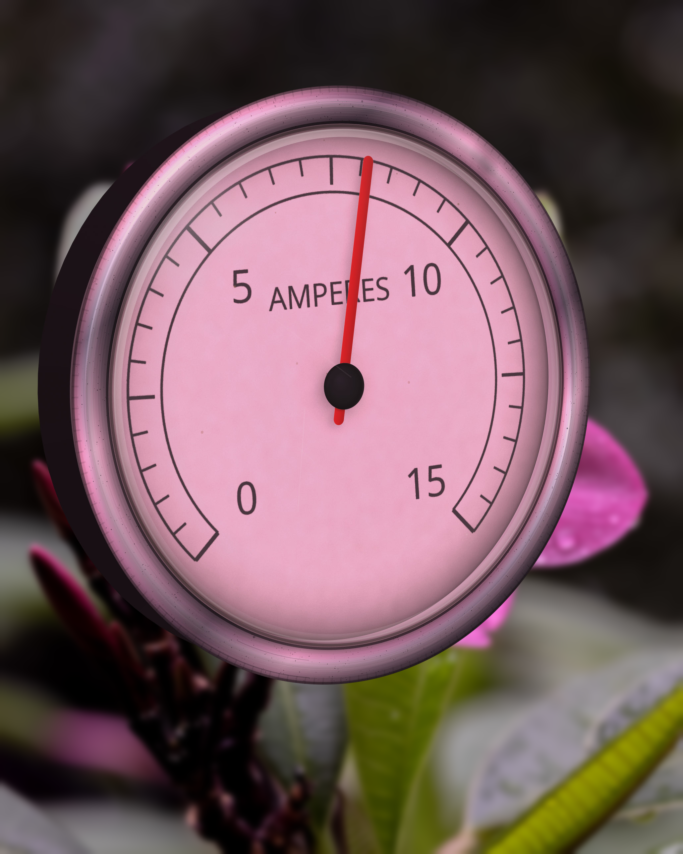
A 8
